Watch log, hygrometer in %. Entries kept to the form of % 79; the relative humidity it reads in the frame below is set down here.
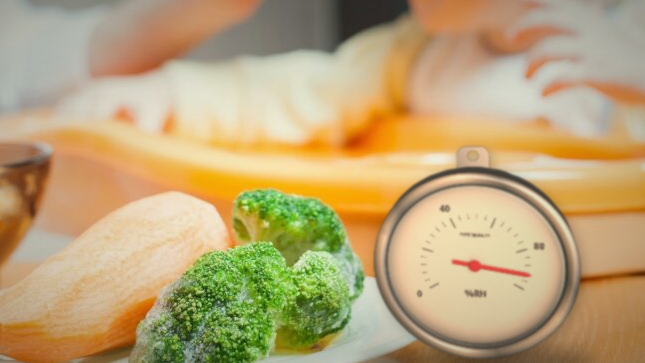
% 92
